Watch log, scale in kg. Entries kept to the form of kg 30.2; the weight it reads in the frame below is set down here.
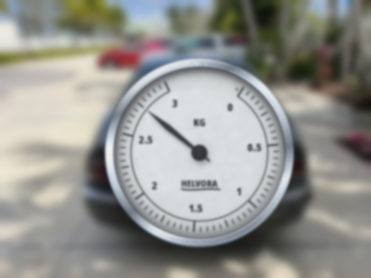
kg 2.75
